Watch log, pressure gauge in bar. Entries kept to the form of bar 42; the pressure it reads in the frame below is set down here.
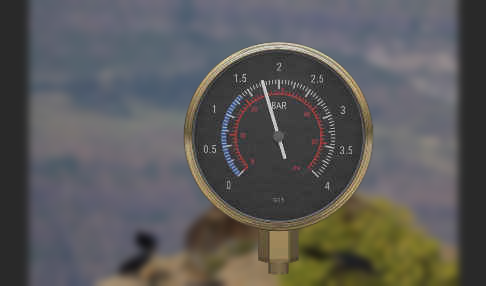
bar 1.75
